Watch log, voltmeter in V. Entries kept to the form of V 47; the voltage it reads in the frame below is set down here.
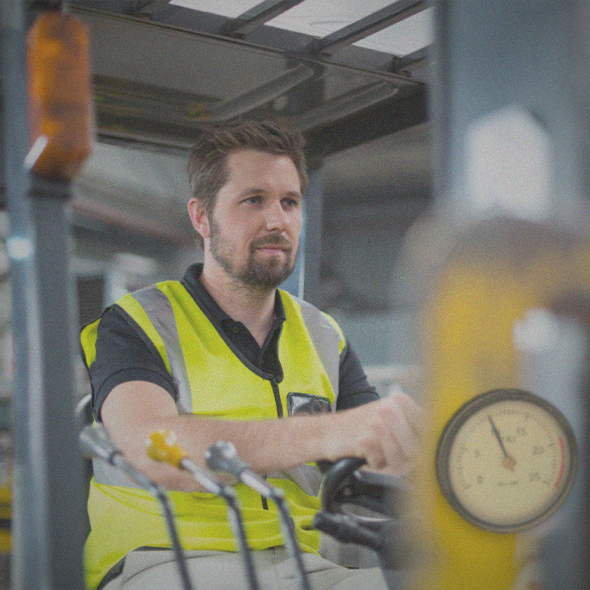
V 10
